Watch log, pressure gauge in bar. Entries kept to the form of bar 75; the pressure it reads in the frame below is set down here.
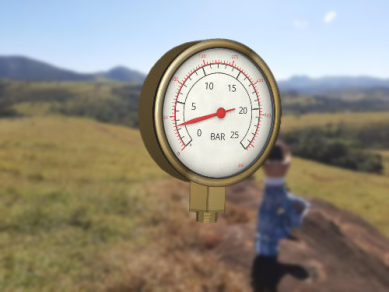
bar 2.5
